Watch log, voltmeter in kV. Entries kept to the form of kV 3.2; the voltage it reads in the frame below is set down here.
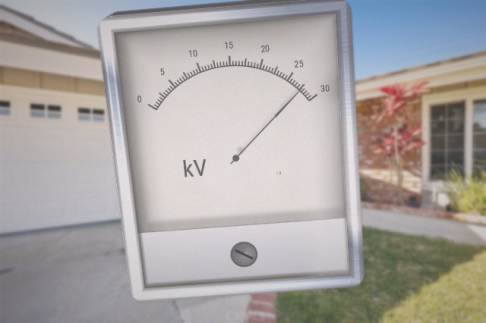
kV 27.5
